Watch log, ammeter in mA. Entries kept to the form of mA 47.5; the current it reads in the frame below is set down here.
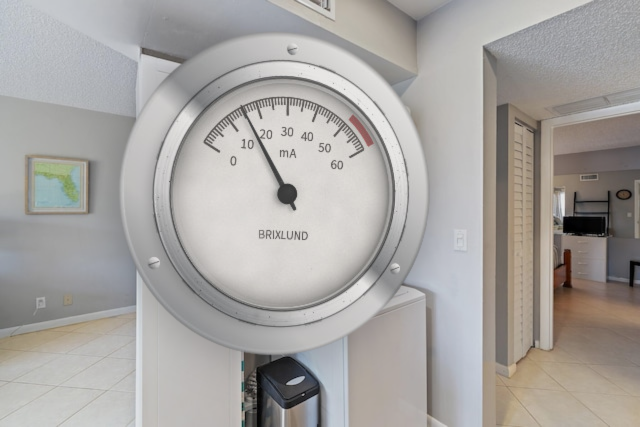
mA 15
